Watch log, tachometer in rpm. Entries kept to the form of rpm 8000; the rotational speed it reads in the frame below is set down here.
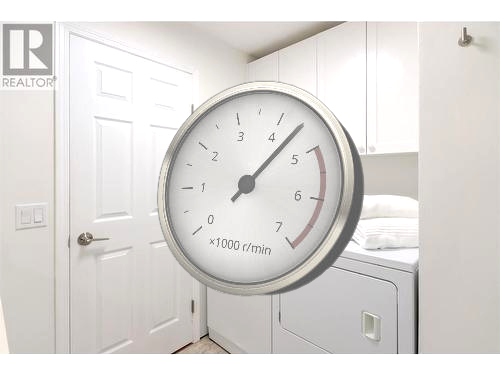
rpm 4500
